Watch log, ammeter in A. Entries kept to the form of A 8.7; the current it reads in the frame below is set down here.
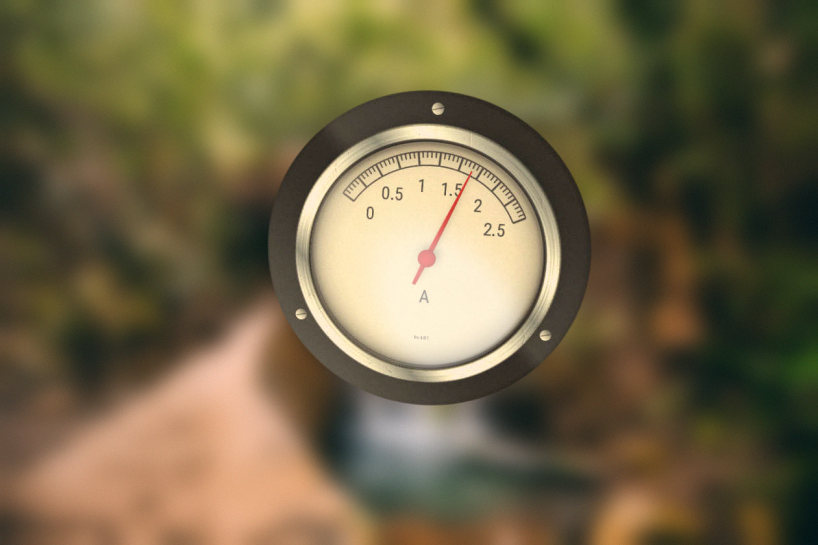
A 1.65
